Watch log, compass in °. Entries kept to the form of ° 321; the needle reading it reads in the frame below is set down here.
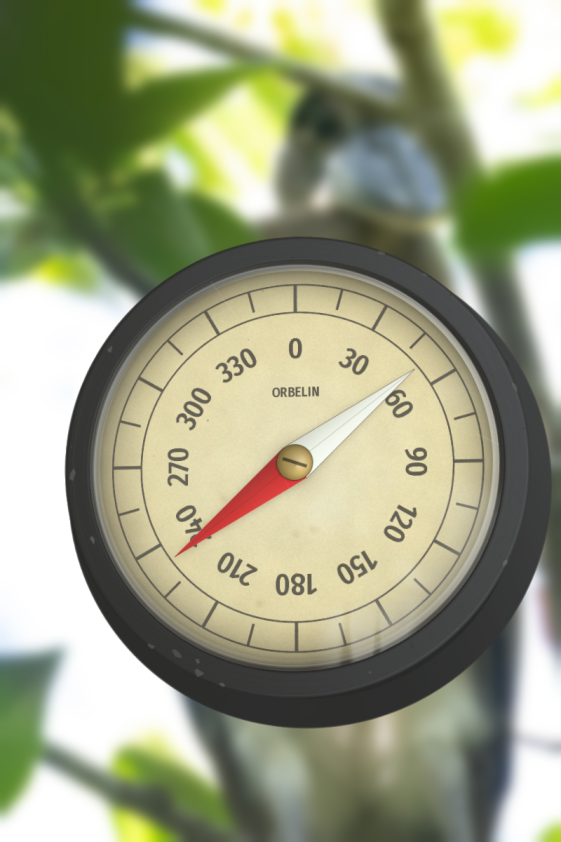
° 232.5
